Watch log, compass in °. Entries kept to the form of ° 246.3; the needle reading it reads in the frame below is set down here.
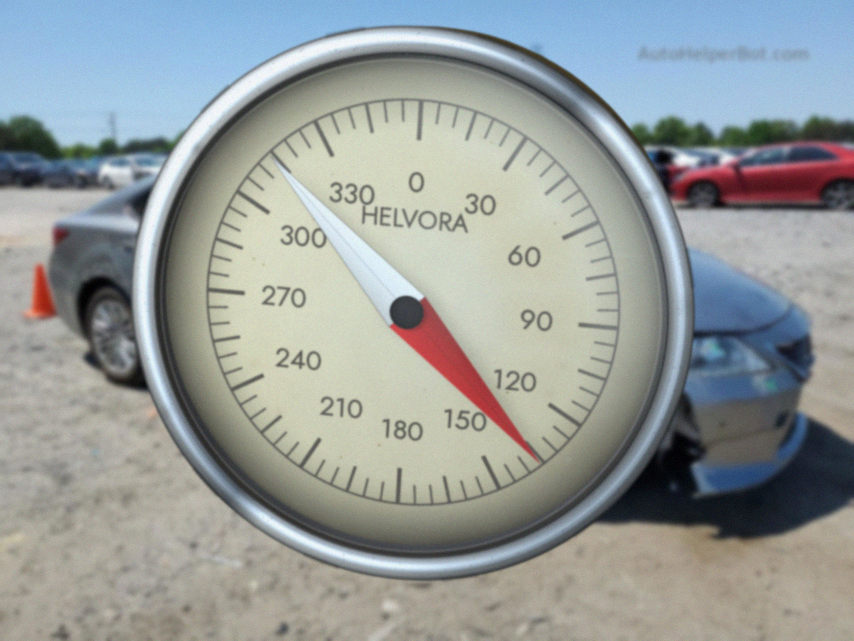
° 135
